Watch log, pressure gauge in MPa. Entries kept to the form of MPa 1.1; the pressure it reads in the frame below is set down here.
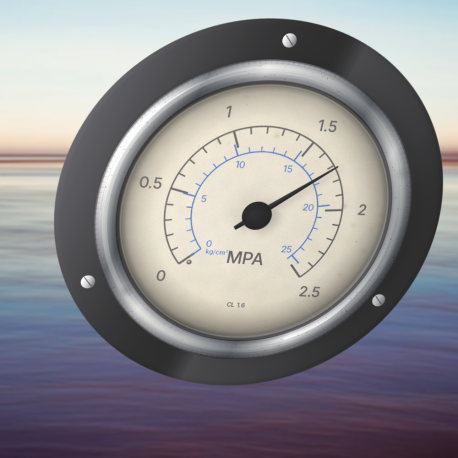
MPa 1.7
